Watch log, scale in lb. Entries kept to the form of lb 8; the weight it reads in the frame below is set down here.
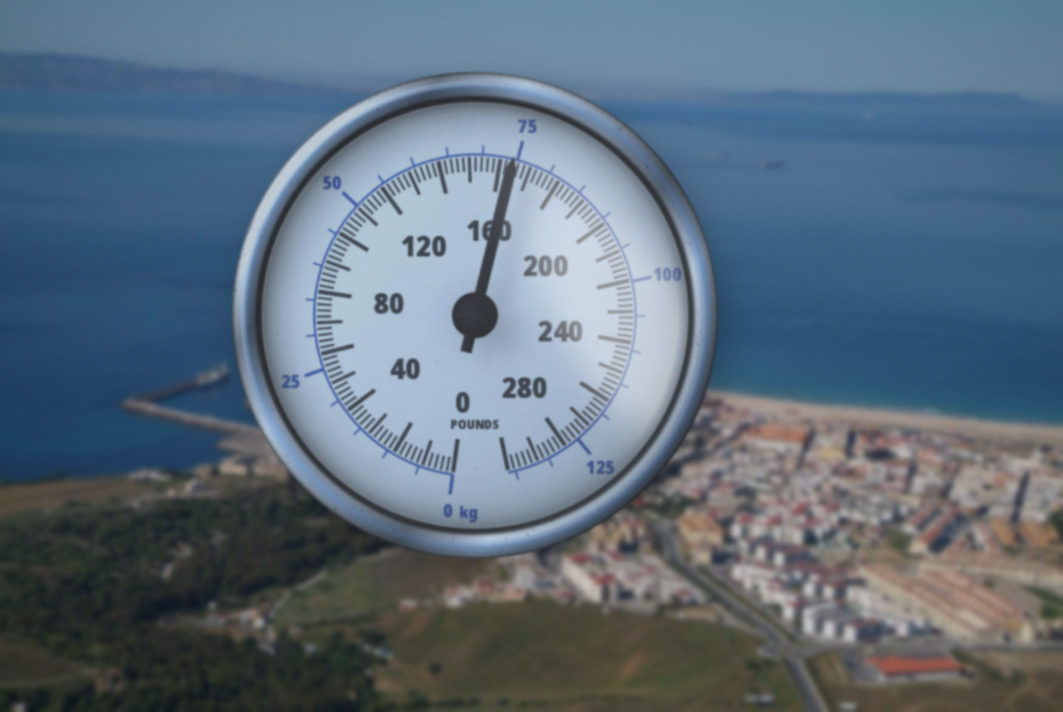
lb 164
